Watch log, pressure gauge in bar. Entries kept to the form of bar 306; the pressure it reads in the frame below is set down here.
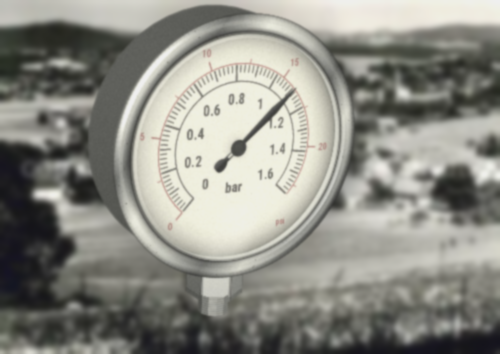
bar 1.1
